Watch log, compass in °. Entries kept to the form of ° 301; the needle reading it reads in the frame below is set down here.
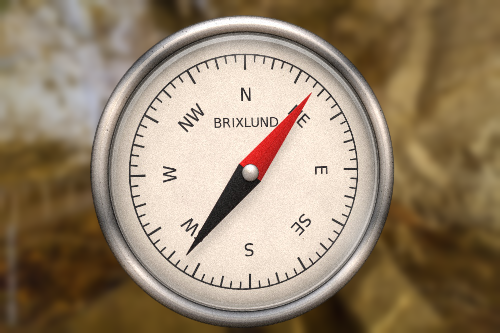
° 40
